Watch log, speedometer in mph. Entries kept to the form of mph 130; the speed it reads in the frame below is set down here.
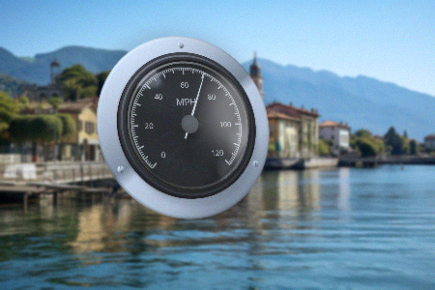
mph 70
